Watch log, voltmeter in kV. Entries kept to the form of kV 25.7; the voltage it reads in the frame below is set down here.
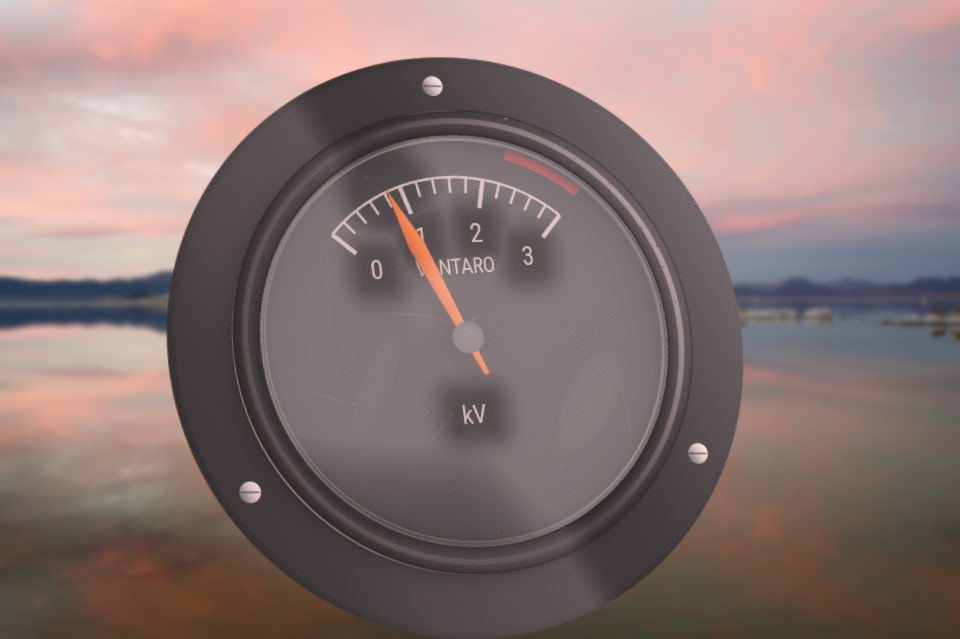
kV 0.8
